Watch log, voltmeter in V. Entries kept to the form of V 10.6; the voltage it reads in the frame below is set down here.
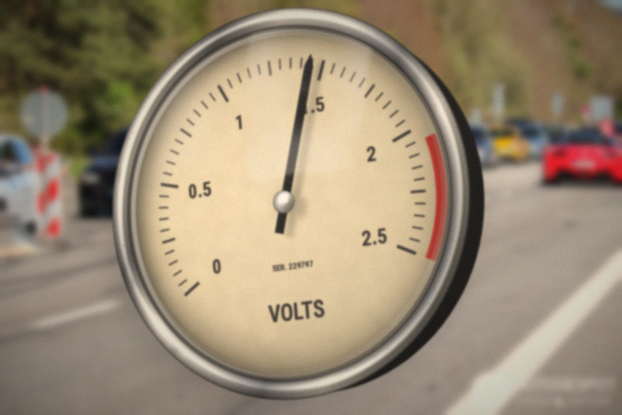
V 1.45
